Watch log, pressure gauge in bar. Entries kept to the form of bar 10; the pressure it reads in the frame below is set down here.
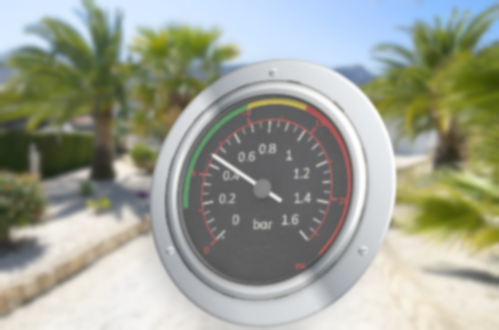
bar 0.45
